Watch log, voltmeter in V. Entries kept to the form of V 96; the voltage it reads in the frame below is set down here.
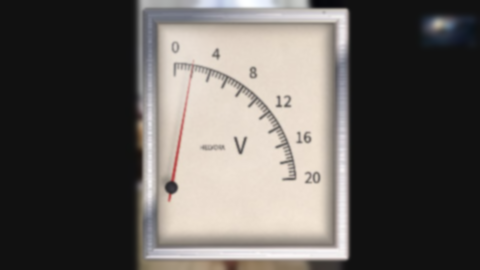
V 2
